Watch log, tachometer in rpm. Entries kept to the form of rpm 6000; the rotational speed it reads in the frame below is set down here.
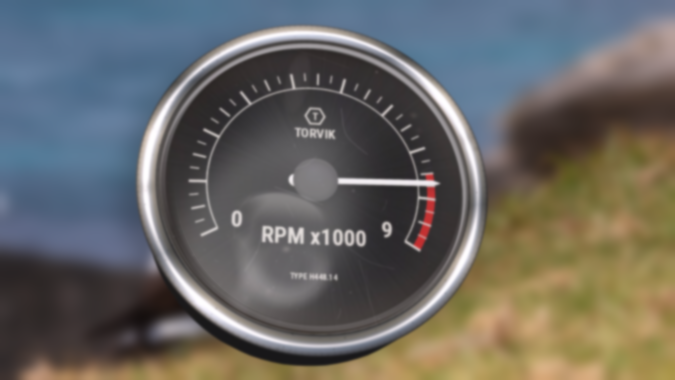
rpm 7750
